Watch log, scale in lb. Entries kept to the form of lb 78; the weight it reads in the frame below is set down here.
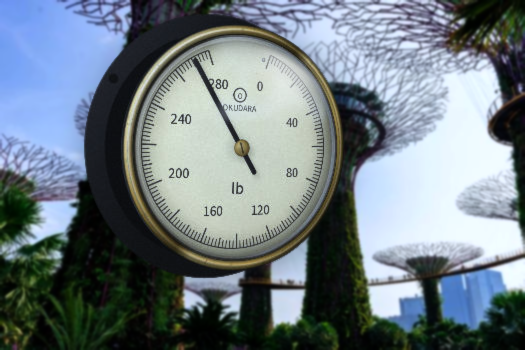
lb 270
